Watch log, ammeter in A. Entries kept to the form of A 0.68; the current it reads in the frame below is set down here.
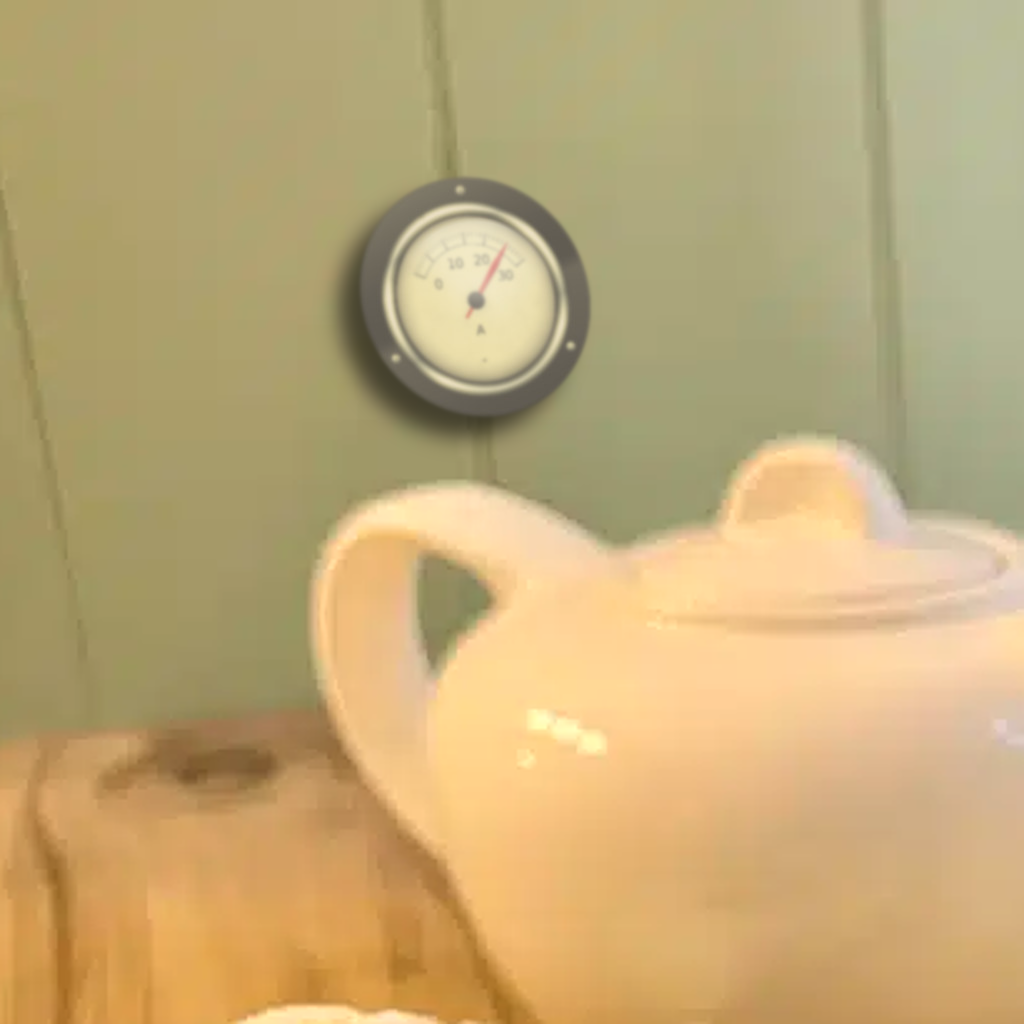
A 25
